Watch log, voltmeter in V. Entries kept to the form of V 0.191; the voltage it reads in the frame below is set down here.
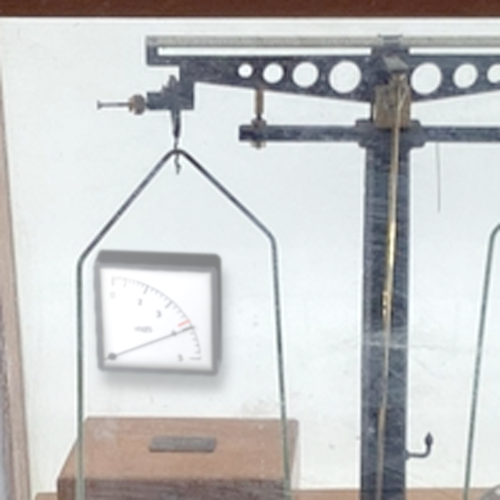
V 4
